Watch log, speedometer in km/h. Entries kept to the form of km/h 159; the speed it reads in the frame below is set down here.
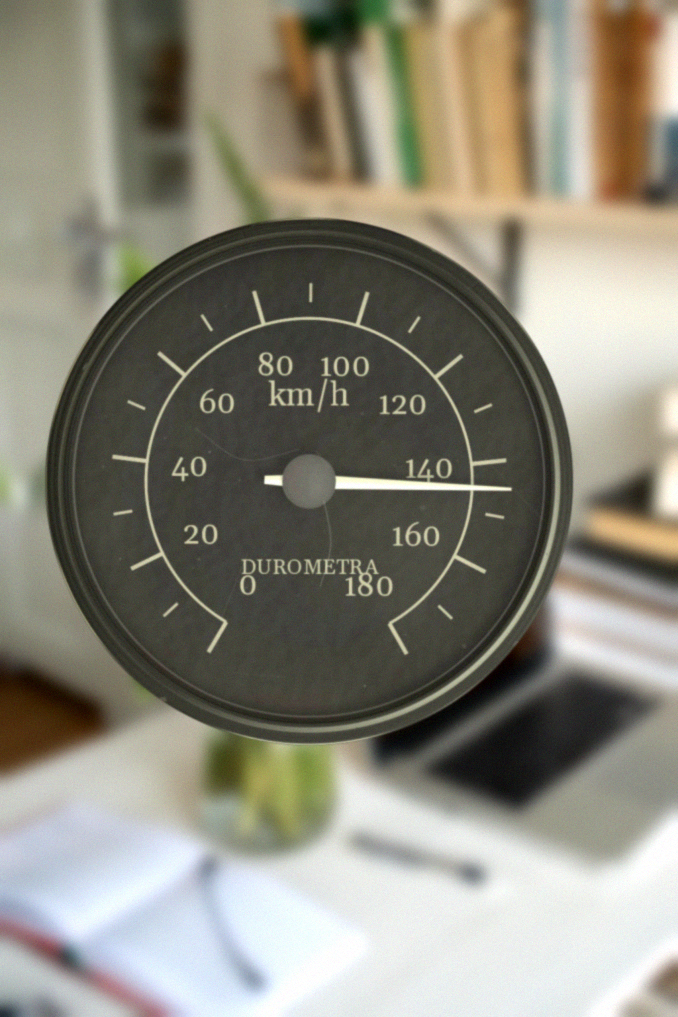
km/h 145
